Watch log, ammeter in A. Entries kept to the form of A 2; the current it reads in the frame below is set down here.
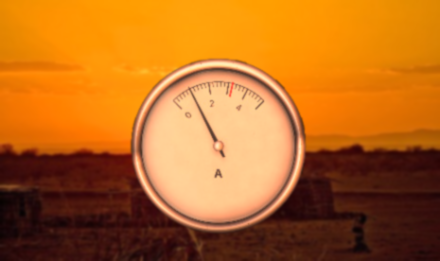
A 1
